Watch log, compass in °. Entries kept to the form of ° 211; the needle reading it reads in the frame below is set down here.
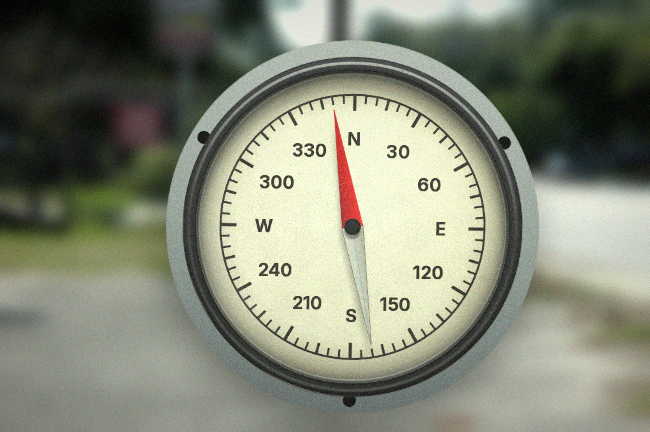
° 350
